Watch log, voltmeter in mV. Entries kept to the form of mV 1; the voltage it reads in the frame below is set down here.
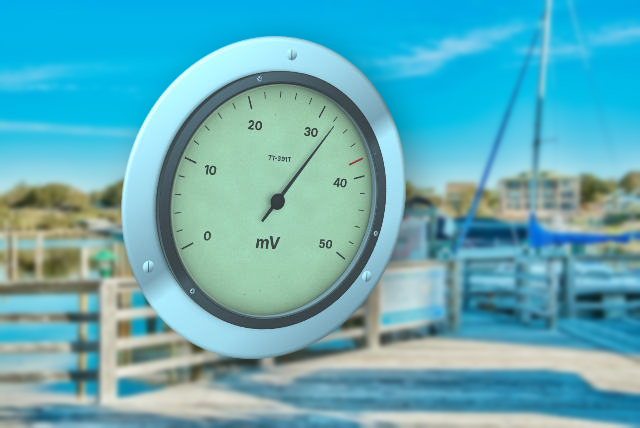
mV 32
